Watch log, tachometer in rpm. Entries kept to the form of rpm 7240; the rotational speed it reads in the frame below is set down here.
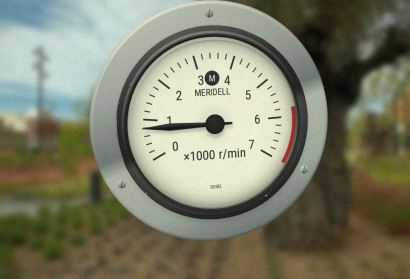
rpm 800
